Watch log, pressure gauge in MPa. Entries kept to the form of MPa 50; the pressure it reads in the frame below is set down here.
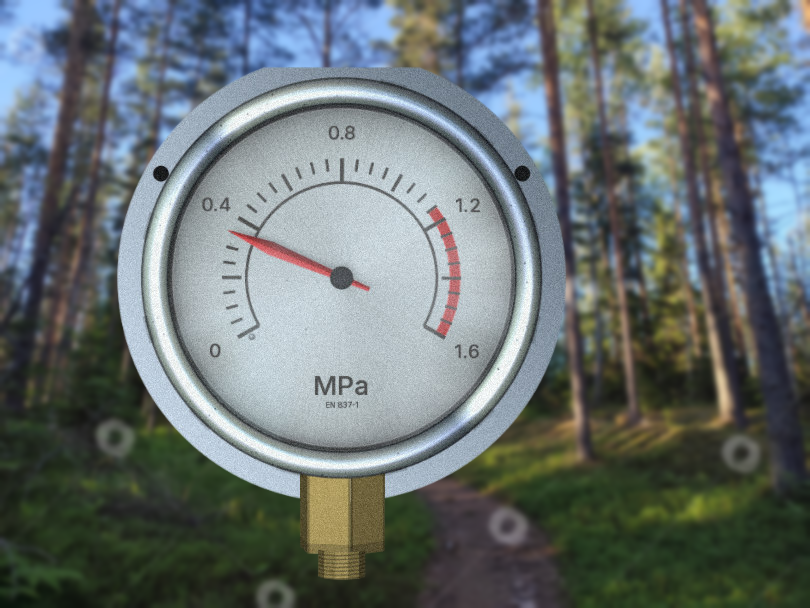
MPa 0.35
